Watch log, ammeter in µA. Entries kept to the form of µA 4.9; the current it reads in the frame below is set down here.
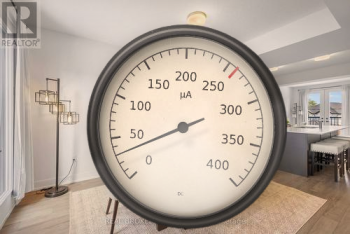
µA 30
